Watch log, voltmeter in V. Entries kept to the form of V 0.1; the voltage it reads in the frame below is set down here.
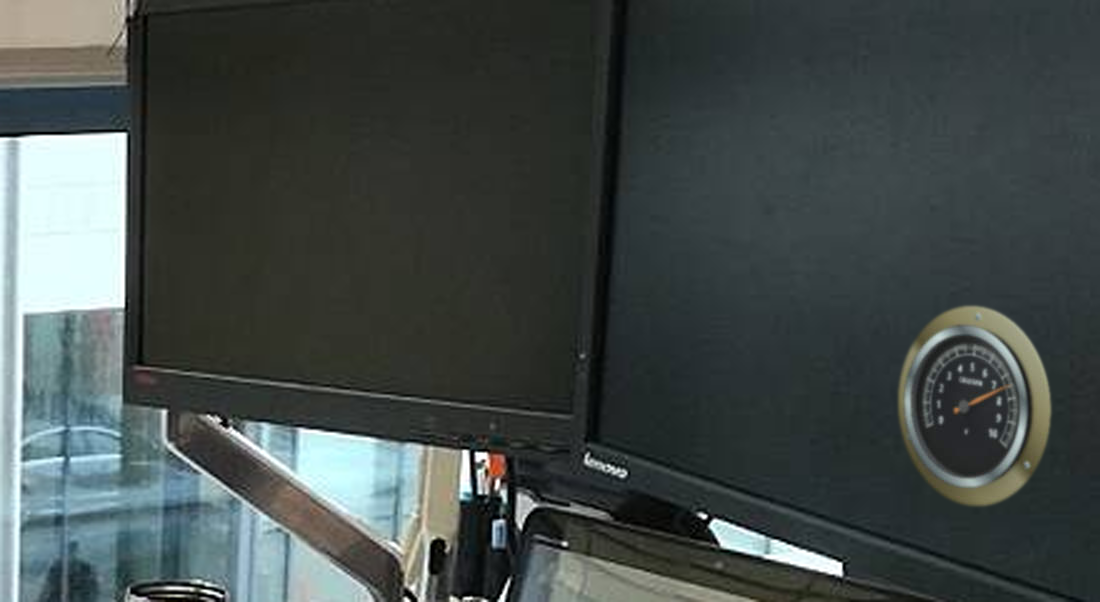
V 7.5
